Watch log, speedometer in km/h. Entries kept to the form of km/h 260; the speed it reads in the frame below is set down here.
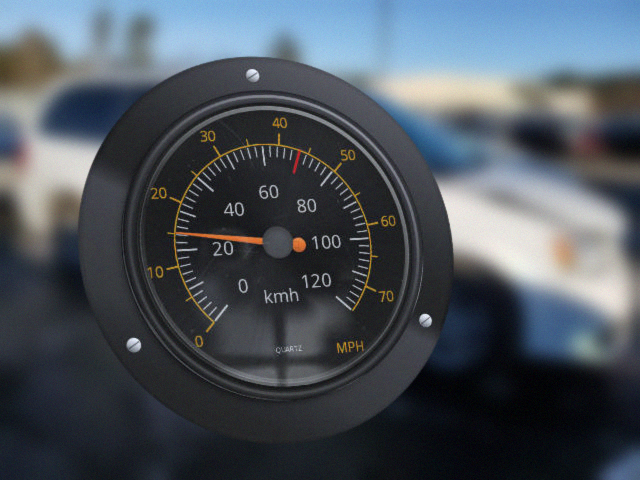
km/h 24
